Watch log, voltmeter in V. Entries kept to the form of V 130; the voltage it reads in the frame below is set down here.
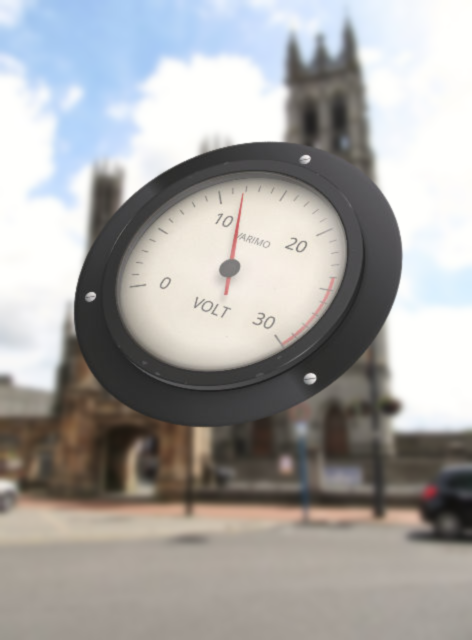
V 12
